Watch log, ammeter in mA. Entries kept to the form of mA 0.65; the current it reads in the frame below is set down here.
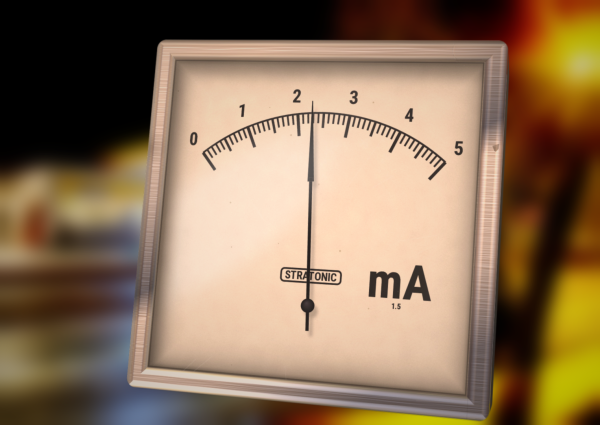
mA 2.3
